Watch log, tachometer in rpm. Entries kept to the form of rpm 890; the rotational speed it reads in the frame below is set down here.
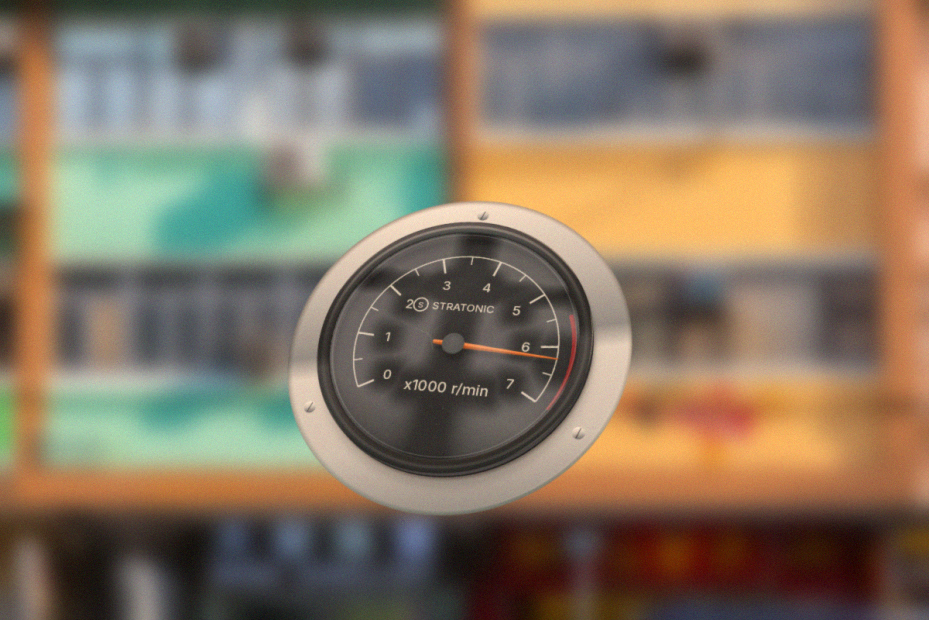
rpm 6250
